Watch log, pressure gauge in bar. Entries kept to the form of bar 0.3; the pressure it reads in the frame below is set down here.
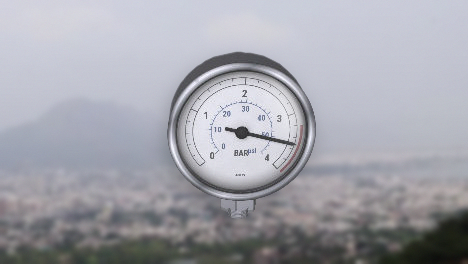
bar 3.5
